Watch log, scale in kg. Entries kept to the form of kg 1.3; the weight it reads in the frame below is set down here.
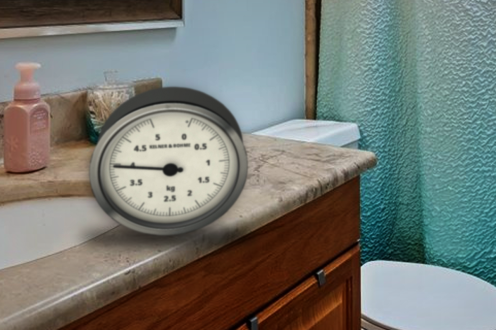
kg 4
